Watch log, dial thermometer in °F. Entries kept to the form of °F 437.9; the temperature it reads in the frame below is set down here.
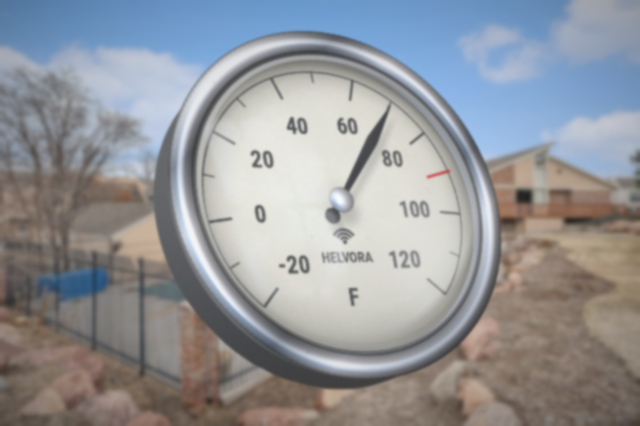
°F 70
